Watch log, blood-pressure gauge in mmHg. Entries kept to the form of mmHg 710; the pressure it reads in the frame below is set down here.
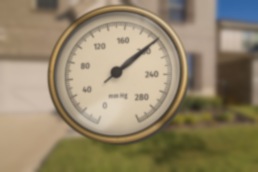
mmHg 200
